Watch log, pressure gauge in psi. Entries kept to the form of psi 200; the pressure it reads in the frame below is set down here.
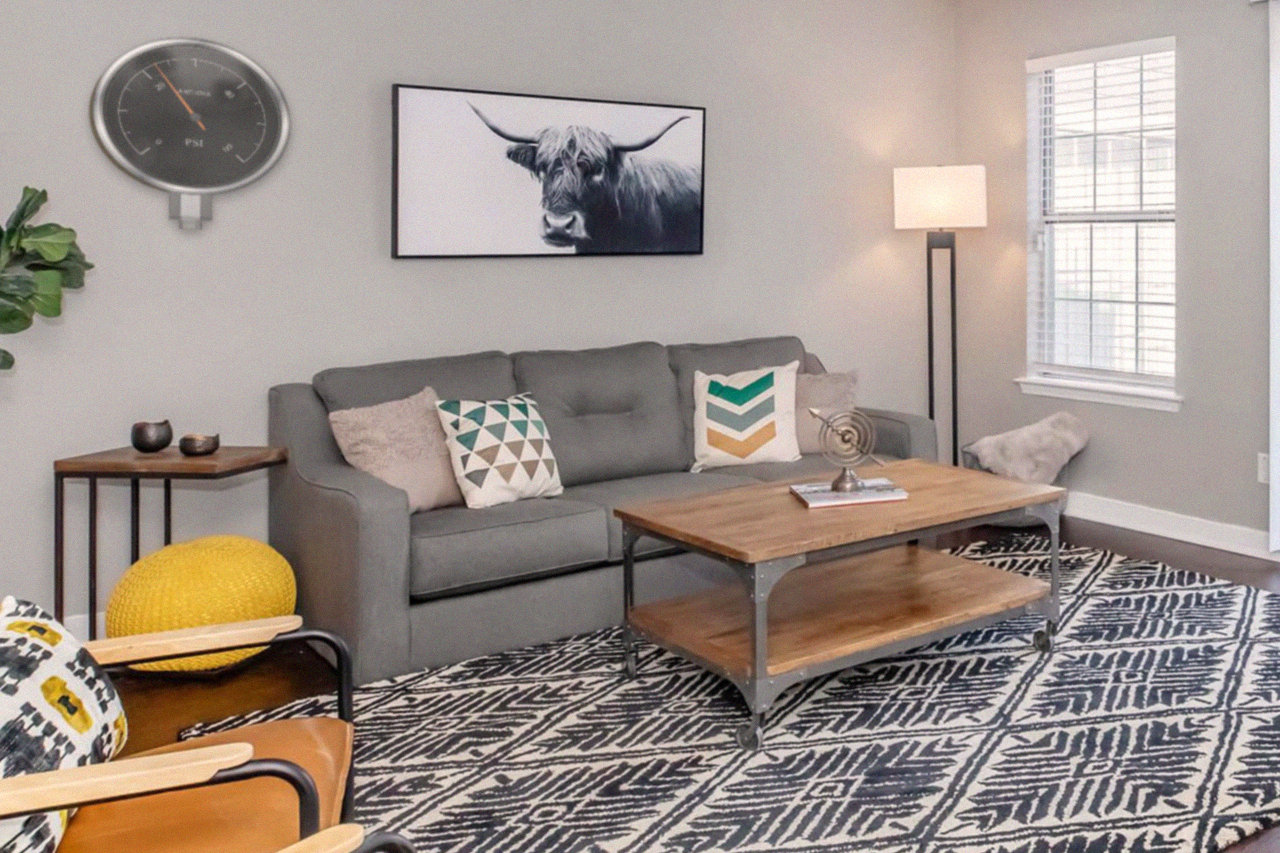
psi 22.5
